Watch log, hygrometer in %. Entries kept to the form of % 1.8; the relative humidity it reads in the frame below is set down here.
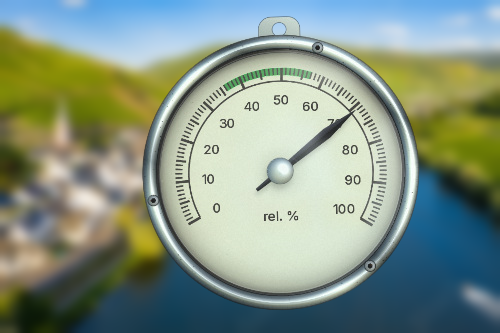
% 71
